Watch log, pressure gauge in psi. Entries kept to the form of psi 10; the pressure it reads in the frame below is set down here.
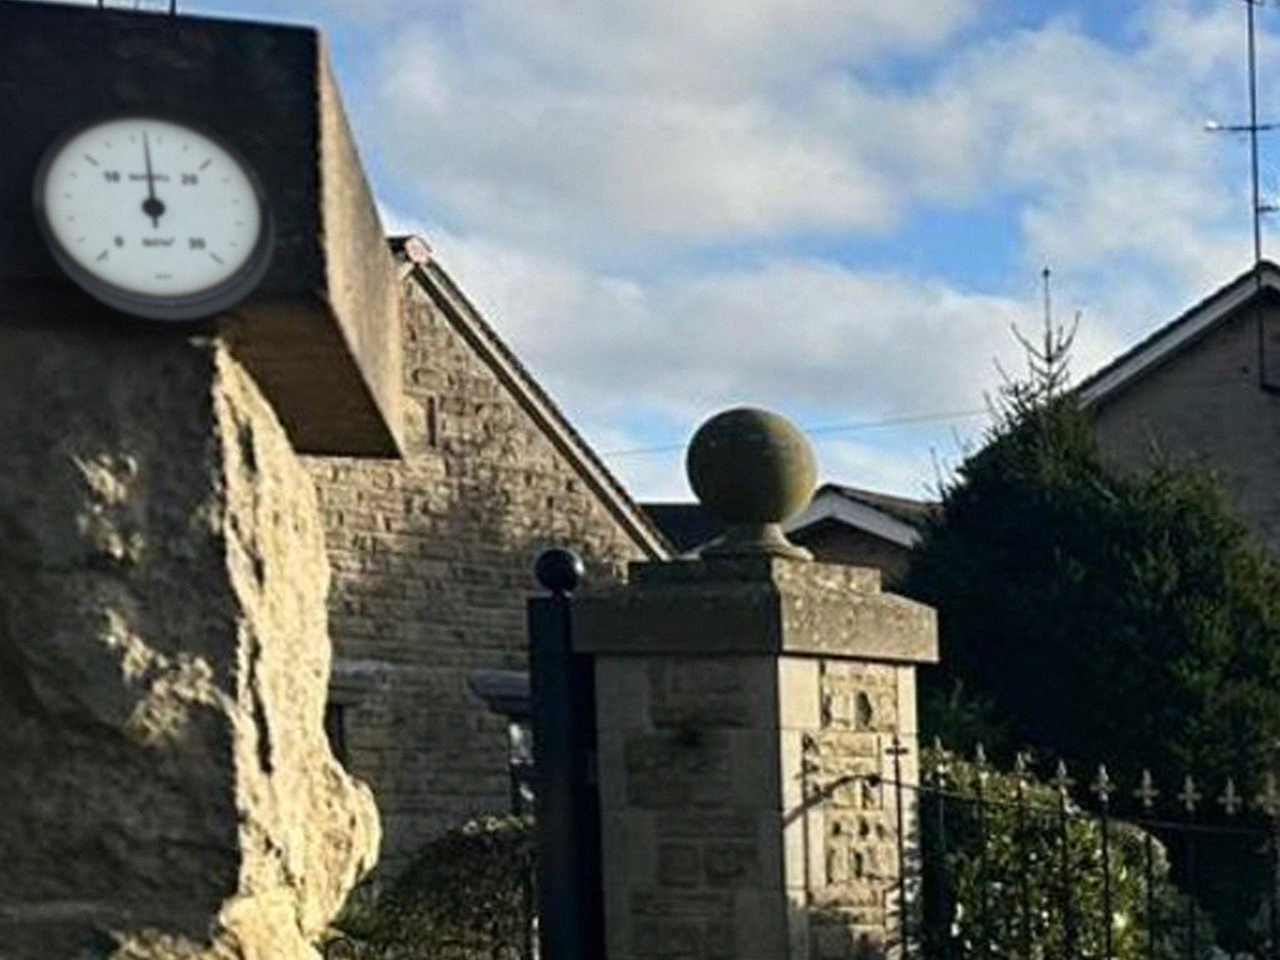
psi 15
